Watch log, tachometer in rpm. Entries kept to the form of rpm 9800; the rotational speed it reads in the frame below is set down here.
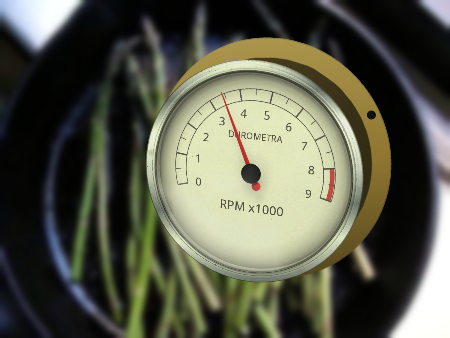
rpm 3500
